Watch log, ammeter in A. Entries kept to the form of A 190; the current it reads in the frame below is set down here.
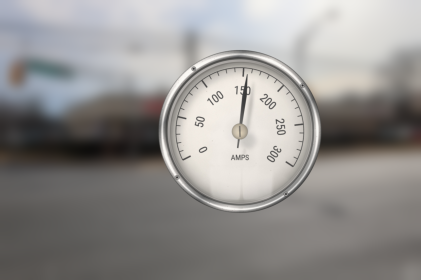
A 155
